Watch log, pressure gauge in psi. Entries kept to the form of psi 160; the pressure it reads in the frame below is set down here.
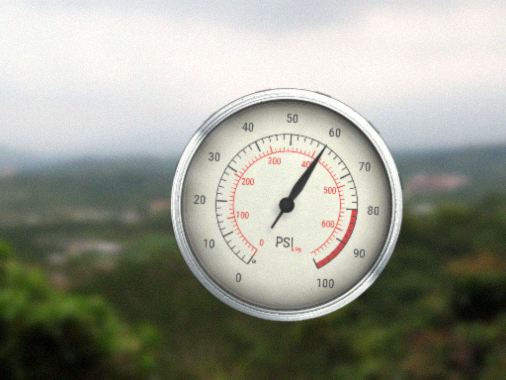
psi 60
